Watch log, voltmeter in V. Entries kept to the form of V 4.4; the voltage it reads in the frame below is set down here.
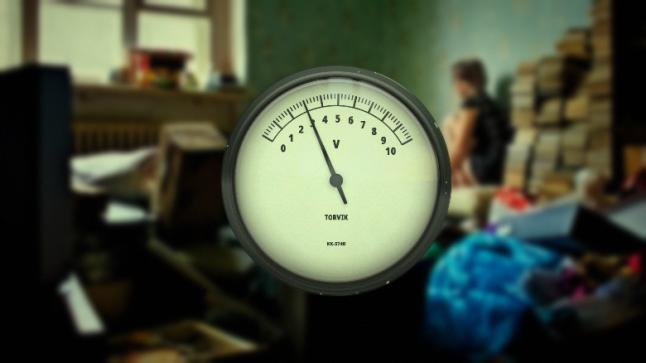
V 3
